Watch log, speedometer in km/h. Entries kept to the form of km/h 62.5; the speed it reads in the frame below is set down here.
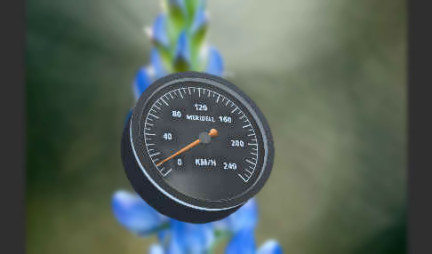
km/h 10
